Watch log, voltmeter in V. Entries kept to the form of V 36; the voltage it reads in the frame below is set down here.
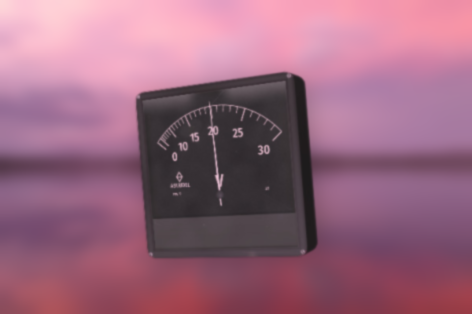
V 20
